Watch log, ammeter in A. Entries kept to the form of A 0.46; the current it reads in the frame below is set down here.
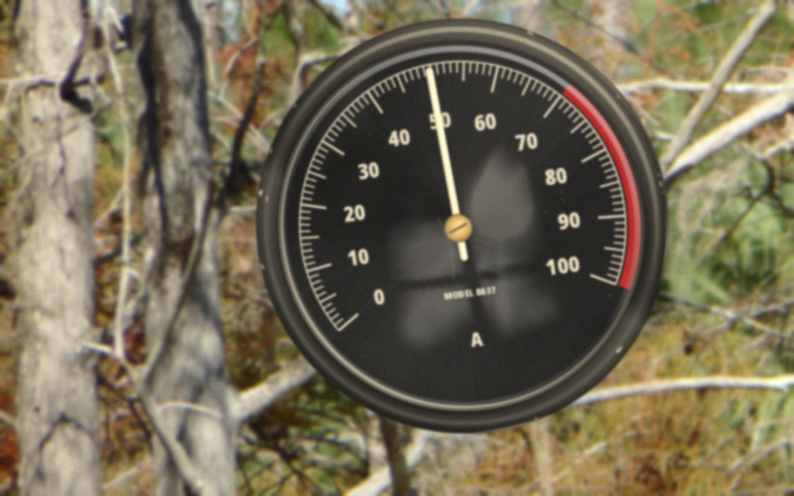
A 50
